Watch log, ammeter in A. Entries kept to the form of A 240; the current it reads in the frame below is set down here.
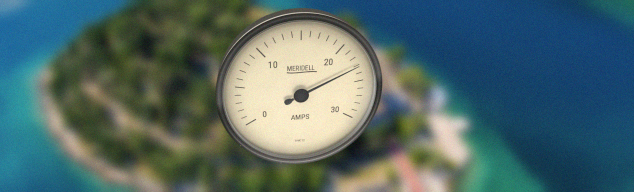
A 23
